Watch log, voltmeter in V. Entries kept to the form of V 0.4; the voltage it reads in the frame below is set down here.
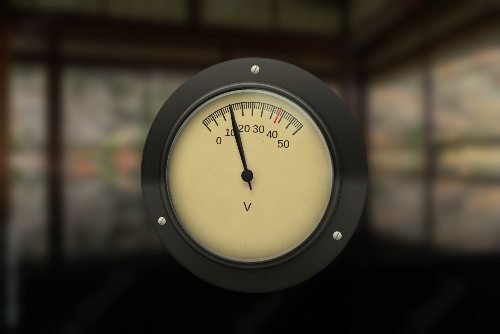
V 15
